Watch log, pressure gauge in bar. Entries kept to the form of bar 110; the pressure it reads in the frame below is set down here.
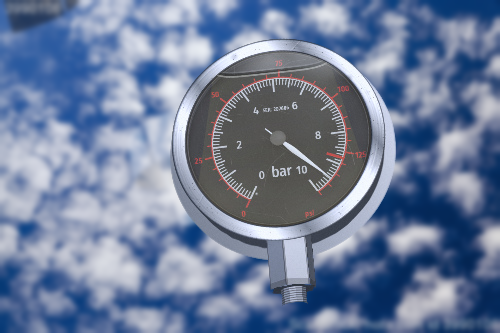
bar 9.5
